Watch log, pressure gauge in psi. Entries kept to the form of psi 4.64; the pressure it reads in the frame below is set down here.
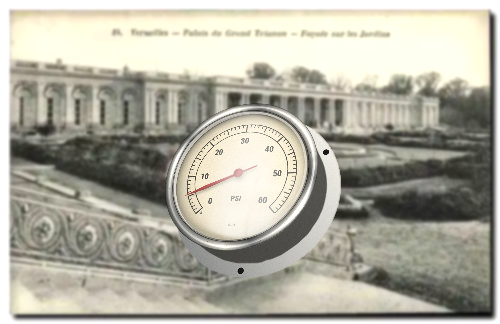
psi 5
